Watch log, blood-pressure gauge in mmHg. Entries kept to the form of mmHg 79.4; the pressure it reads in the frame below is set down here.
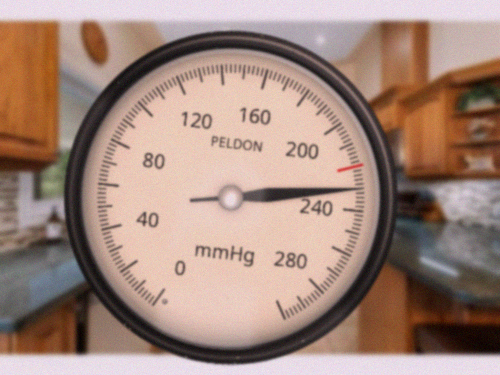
mmHg 230
